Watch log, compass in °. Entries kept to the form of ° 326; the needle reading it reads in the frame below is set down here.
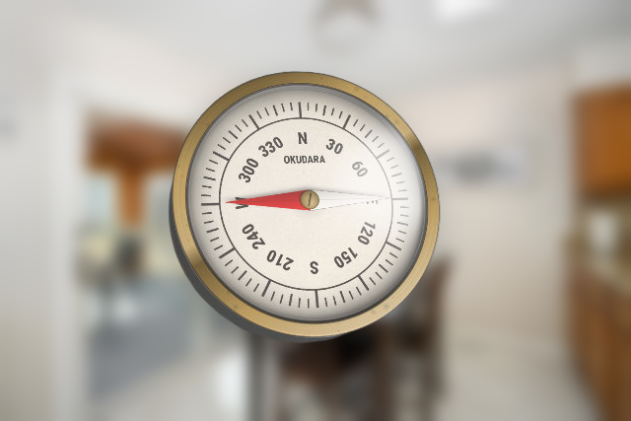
° 270
